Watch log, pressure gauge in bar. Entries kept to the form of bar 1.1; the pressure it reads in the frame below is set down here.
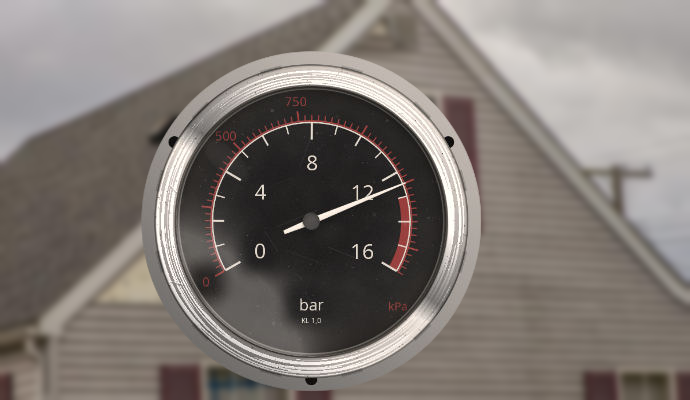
bar 12.5
